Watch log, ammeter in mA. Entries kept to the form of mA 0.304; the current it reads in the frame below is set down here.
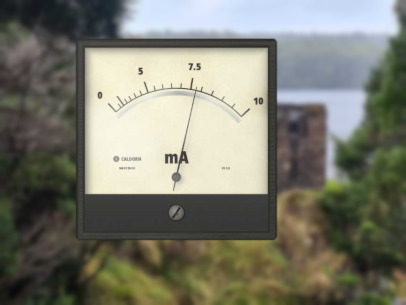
mA 7.75
